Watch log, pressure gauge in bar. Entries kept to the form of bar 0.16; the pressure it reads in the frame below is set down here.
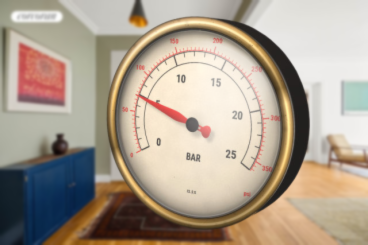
bar 5
